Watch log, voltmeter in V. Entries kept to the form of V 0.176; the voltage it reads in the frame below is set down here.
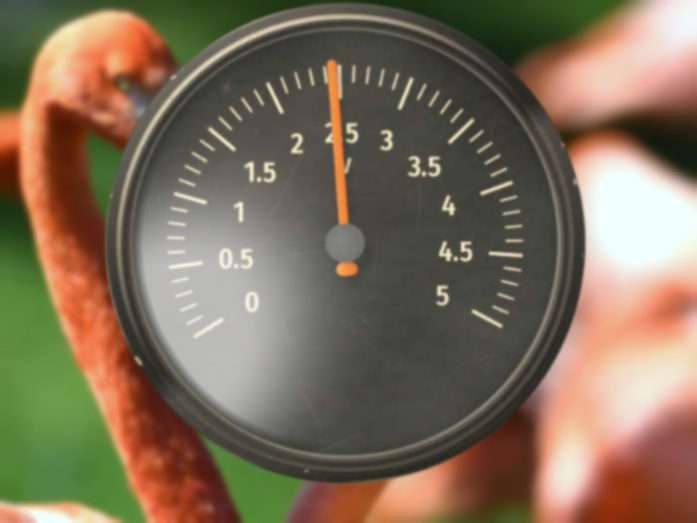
V 2.45
